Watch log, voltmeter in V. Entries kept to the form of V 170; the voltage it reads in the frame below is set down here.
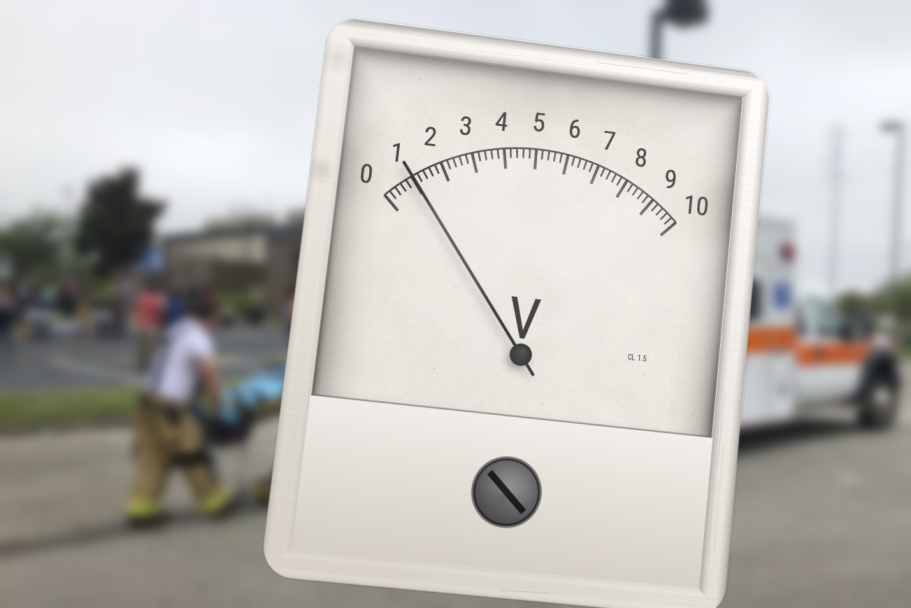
V 1
